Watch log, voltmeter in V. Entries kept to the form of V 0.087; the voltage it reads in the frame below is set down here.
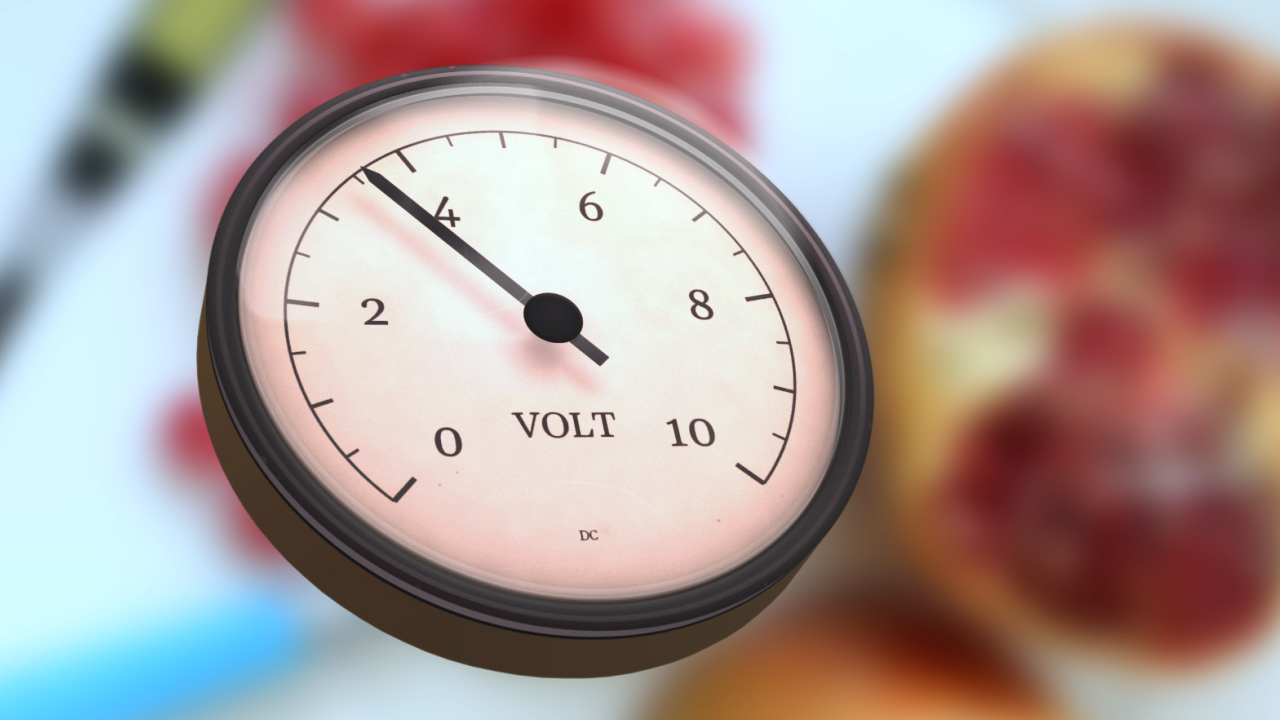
V 3.5
